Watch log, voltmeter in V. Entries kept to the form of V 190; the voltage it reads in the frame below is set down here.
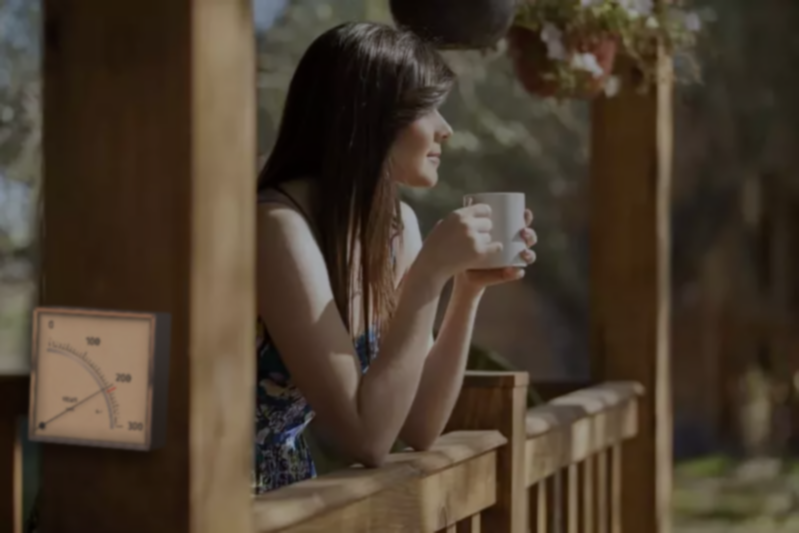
V 200
